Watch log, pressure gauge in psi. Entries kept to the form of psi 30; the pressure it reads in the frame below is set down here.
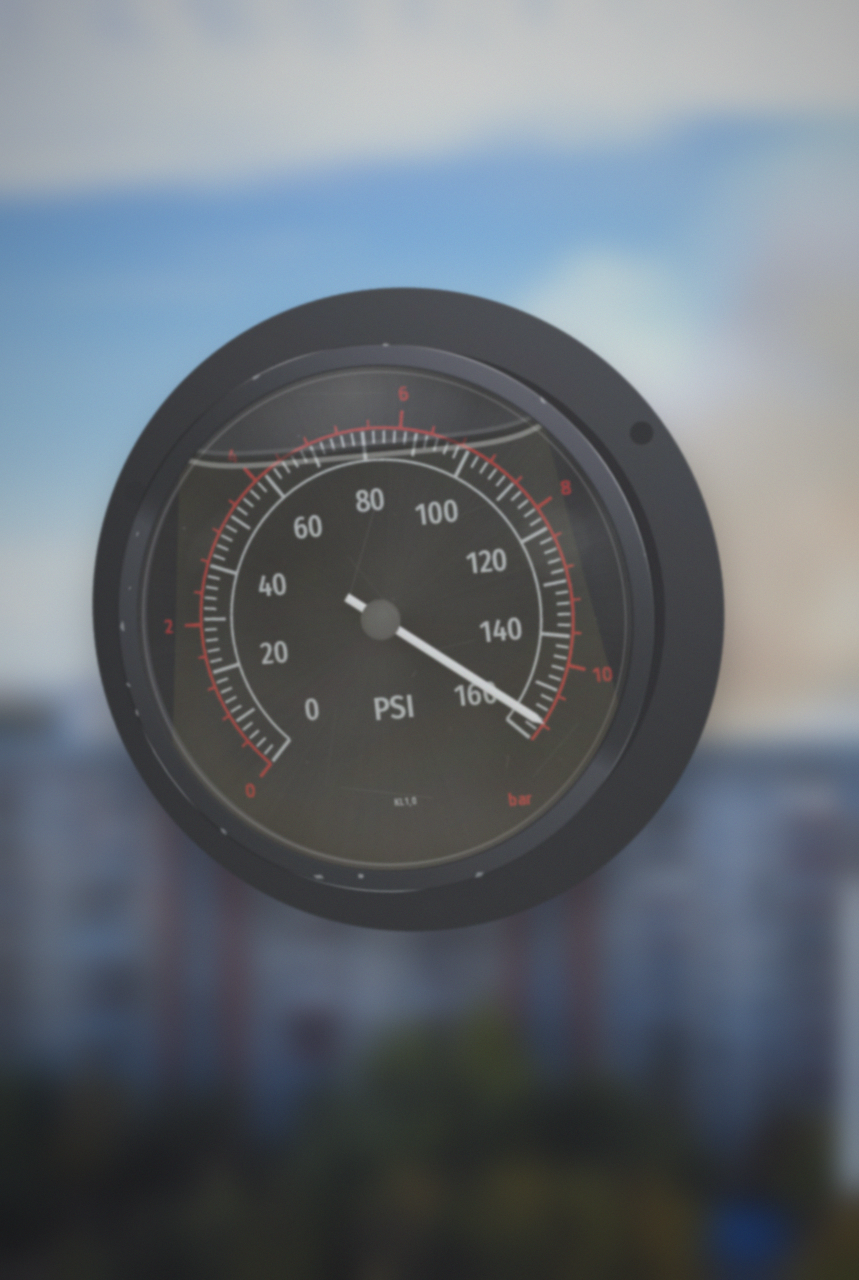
psi 156
